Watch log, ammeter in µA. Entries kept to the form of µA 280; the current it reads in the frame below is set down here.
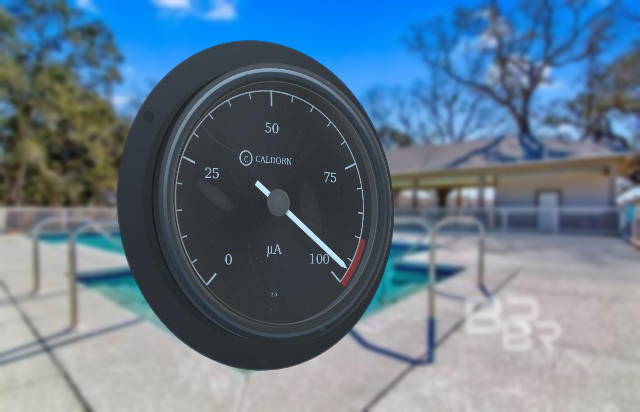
µA 97.5
